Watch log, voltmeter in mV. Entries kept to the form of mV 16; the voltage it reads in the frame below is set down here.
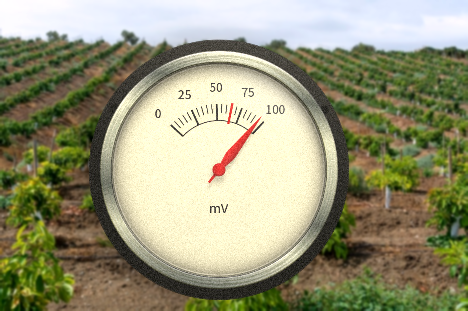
mV 95
